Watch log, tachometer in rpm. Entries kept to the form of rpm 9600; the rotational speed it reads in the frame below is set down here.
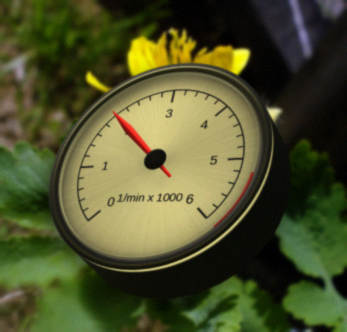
rpm 2000
